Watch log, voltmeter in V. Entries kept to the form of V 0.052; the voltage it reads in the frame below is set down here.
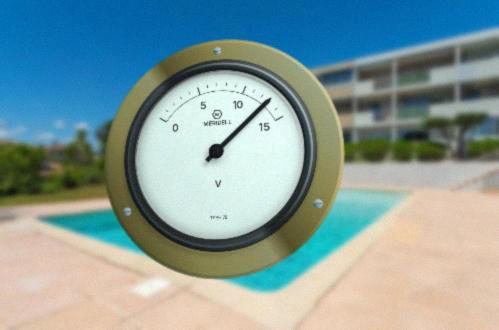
V 13
